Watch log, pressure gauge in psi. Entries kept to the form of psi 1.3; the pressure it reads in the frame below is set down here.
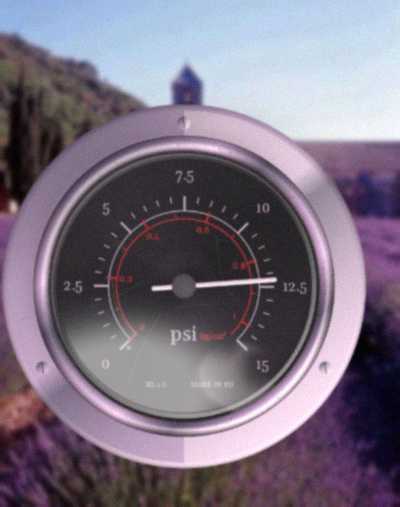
psi 12.25
